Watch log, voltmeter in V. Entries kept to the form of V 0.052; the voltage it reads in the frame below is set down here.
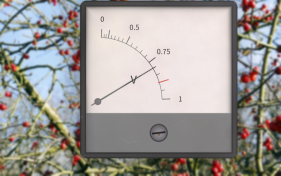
V 0.8
